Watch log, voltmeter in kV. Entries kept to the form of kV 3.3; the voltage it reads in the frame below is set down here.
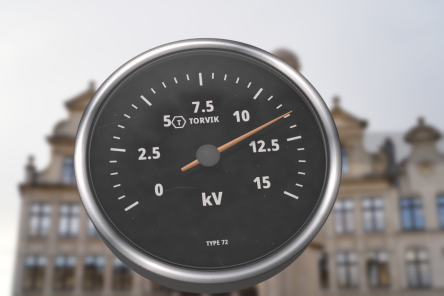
kV 11.5
